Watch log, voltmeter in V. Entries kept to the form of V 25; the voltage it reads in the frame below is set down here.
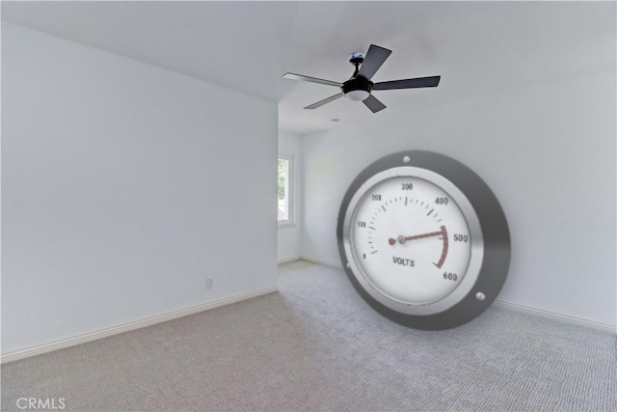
V 480
